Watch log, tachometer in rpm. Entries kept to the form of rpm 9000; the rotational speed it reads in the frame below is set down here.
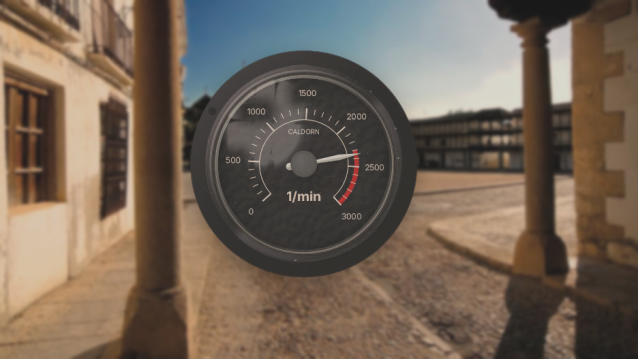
rpm 2350
